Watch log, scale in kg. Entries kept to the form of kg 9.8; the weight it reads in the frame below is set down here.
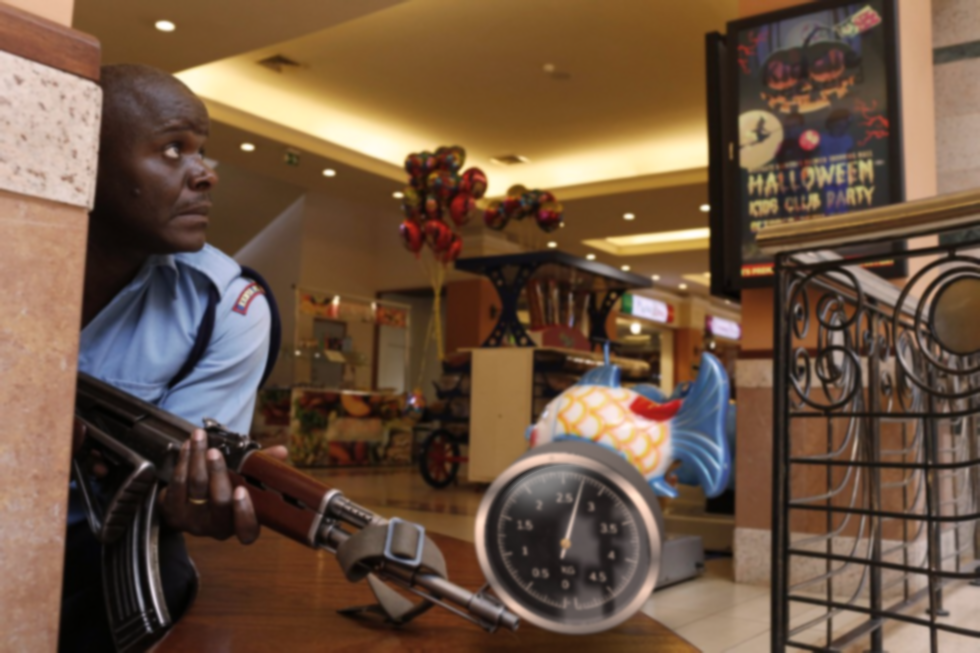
kg 2.75
